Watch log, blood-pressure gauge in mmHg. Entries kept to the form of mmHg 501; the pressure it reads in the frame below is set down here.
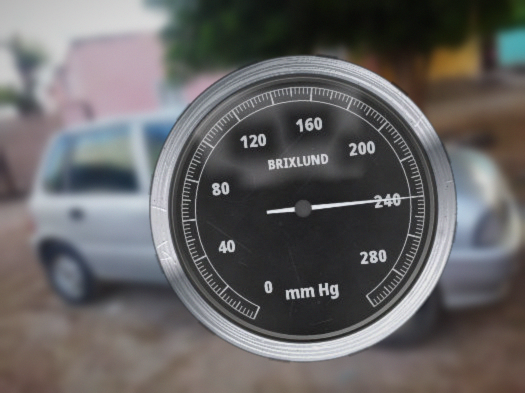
mmHg 240
